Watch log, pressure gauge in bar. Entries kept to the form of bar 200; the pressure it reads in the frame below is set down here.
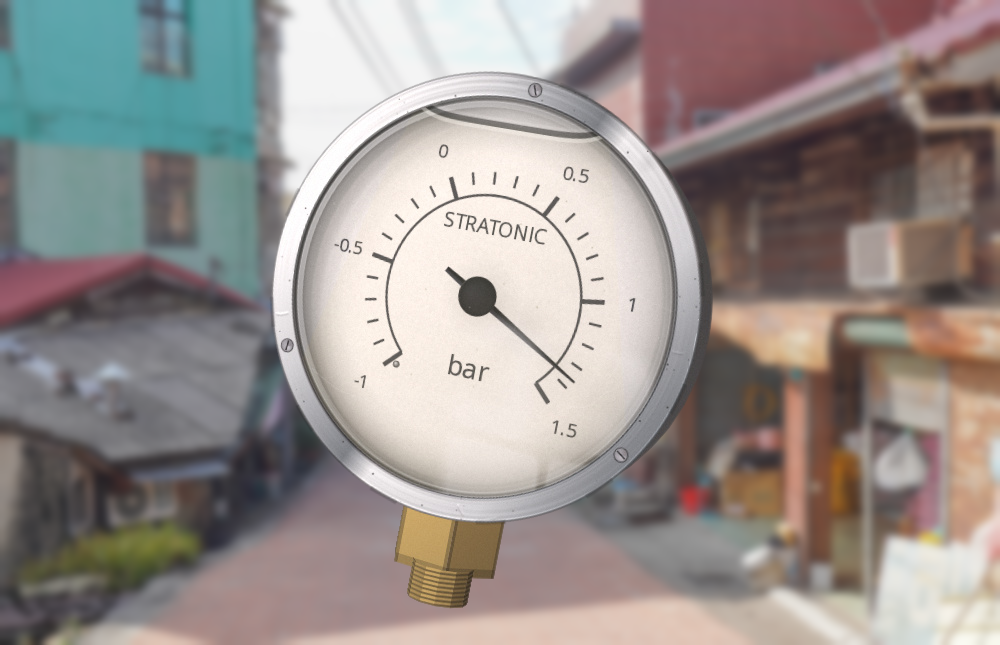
bar 1.35
